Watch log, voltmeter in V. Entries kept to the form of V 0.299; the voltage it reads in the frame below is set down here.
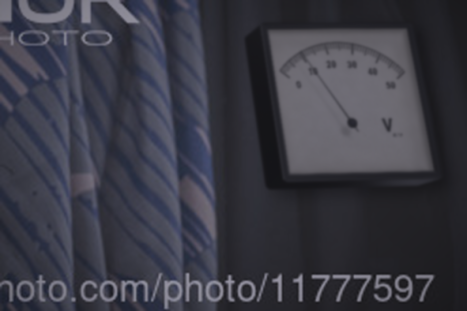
V 10
